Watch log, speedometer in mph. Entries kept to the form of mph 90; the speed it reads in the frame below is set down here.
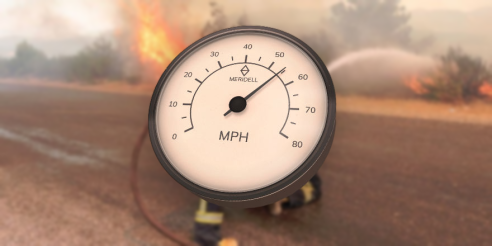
mph 55
